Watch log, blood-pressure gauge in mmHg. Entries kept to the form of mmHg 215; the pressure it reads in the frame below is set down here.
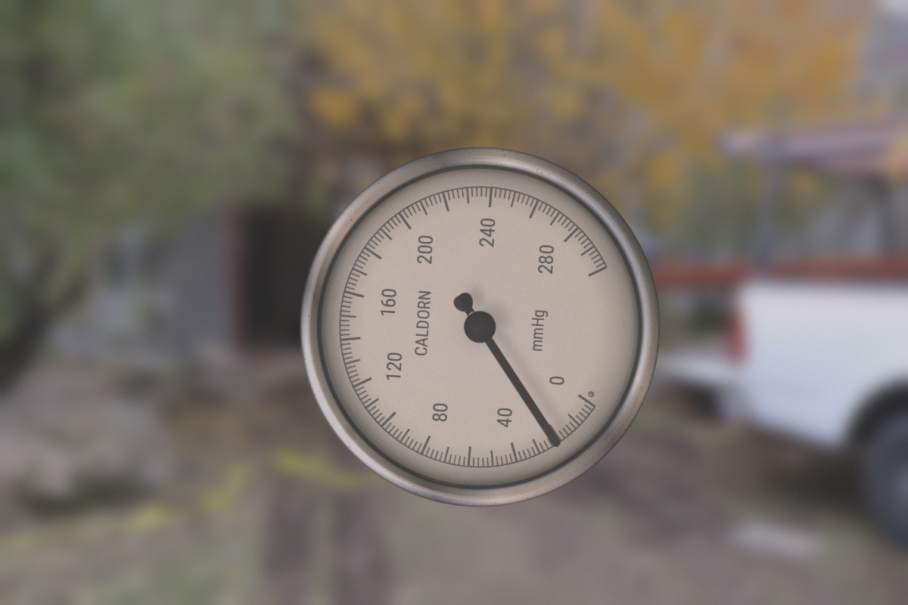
mmHg 22
